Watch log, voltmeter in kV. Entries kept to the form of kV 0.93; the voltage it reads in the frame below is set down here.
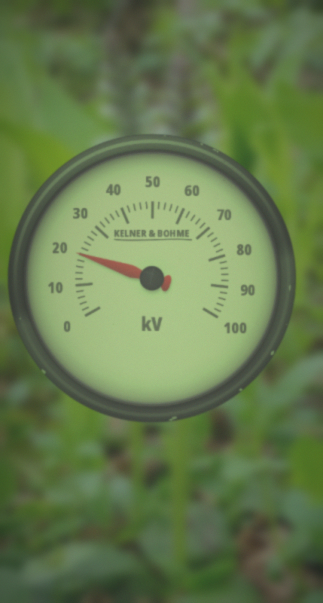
kV 20
